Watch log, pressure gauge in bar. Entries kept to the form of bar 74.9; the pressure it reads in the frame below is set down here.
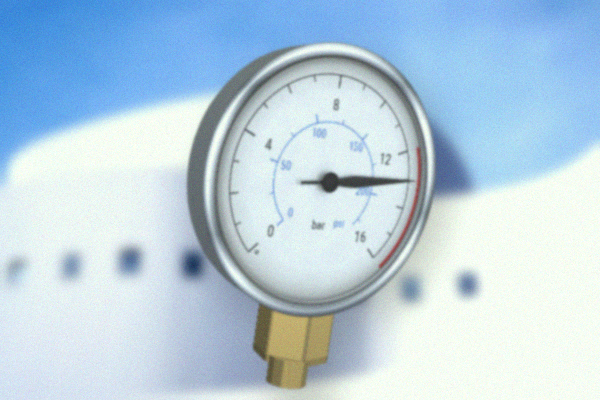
bar 13
